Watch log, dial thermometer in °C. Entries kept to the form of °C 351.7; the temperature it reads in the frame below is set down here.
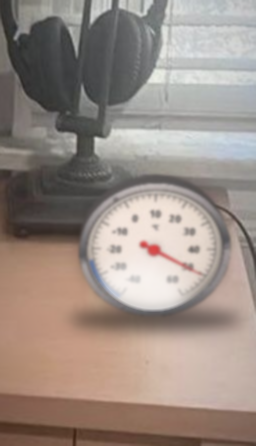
°C 50
